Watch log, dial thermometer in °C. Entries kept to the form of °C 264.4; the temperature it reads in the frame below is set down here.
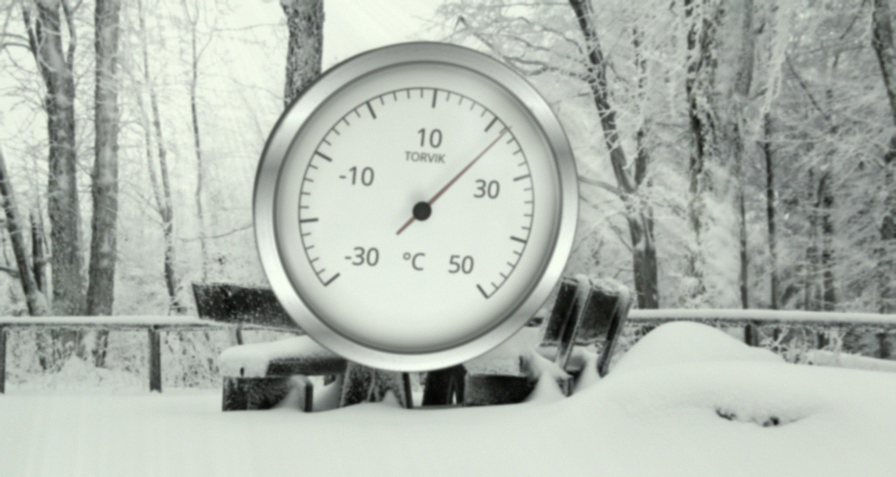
°C 22
